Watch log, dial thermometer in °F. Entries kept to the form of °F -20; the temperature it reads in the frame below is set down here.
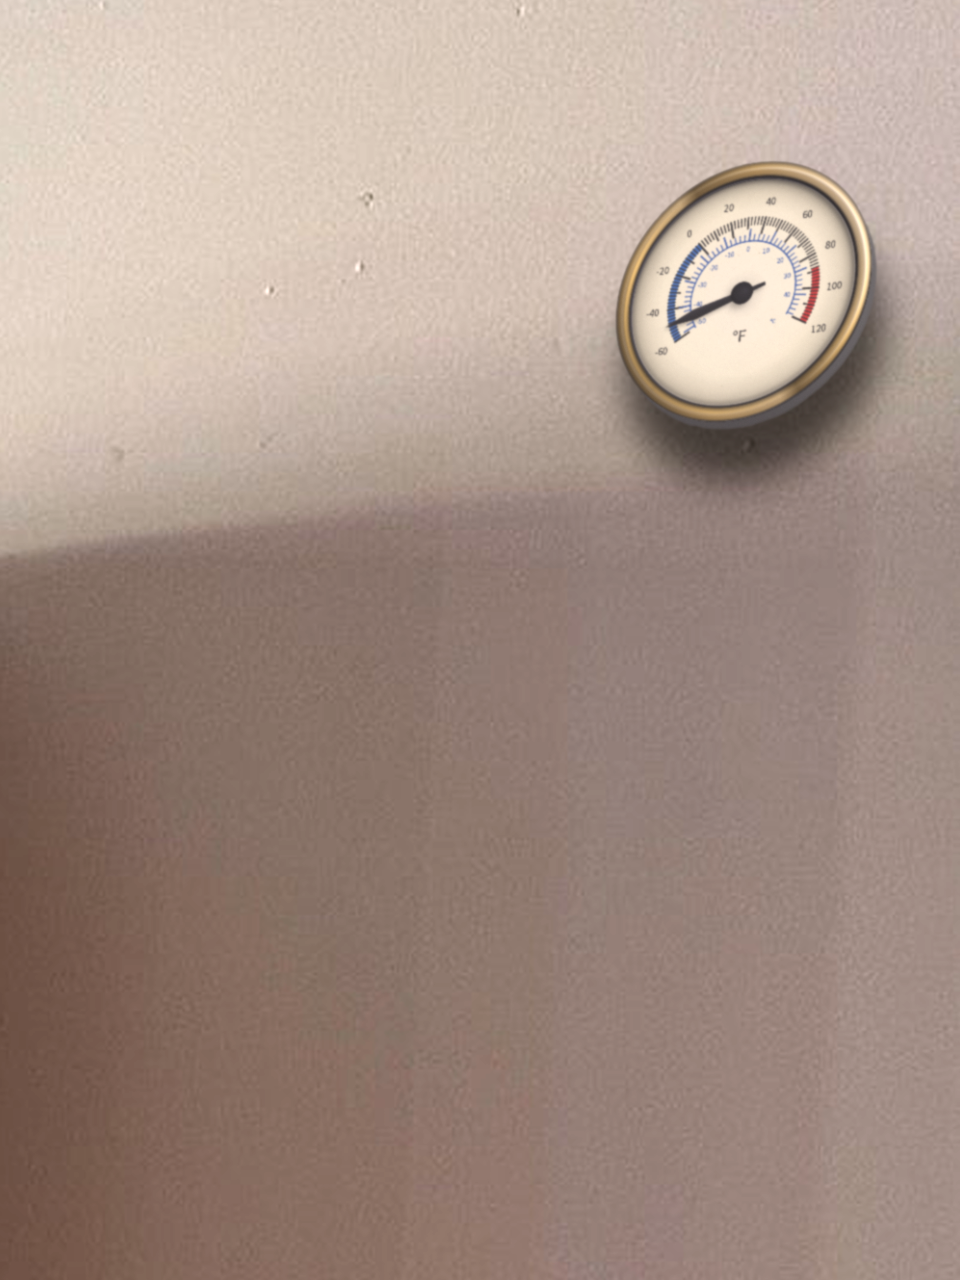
°F -50
